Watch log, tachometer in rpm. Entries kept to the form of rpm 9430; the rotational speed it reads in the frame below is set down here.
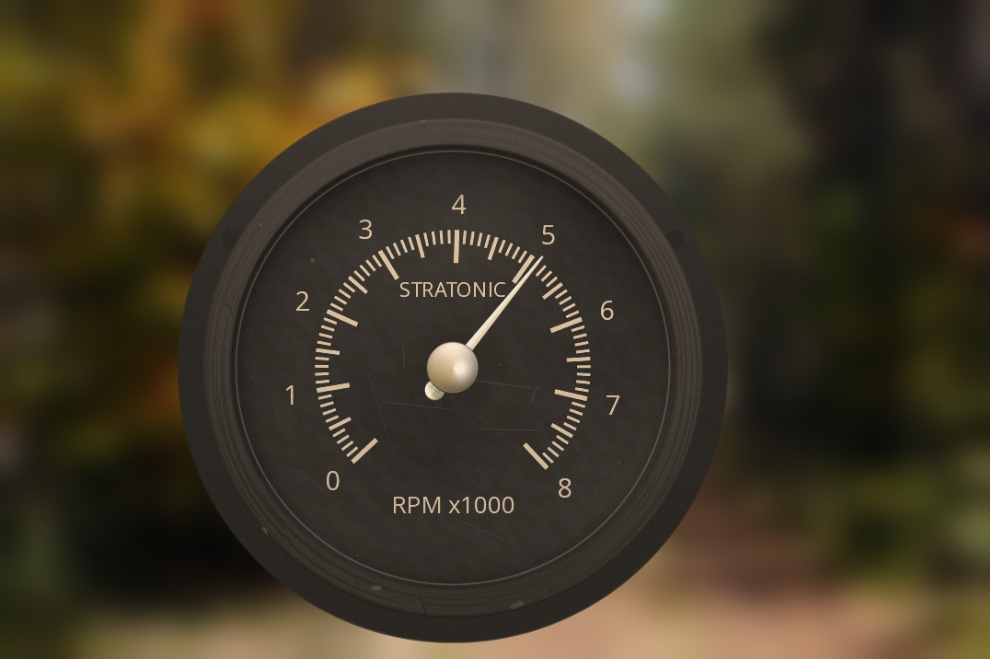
rpm 5100
